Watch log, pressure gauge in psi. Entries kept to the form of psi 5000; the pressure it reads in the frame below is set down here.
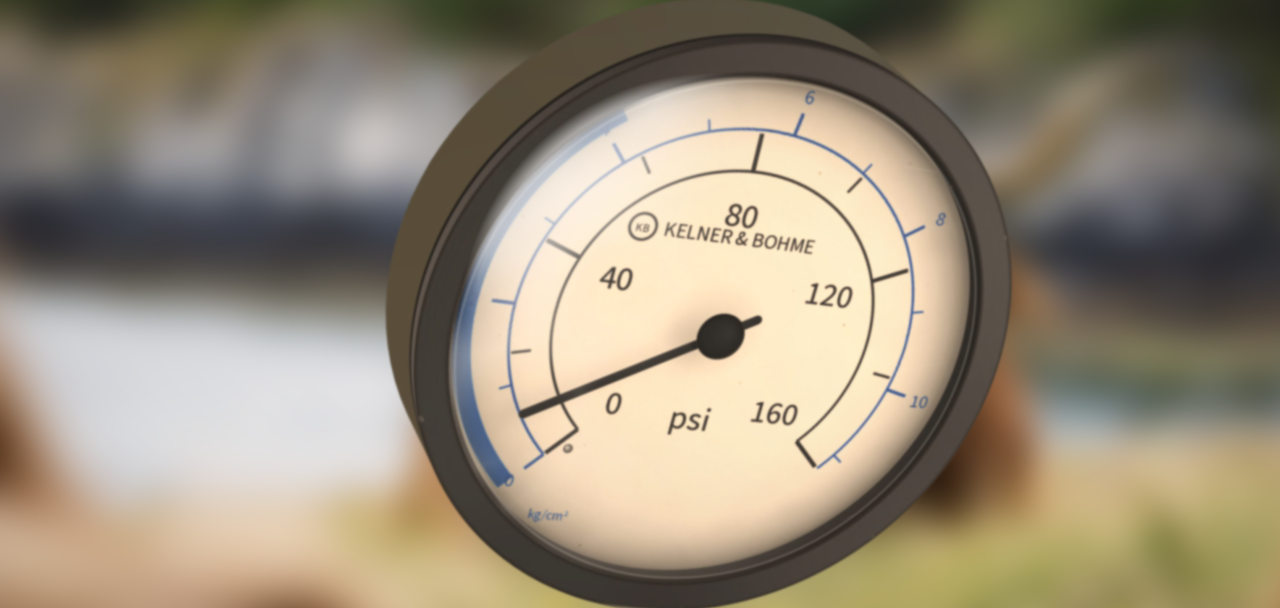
psi 10
